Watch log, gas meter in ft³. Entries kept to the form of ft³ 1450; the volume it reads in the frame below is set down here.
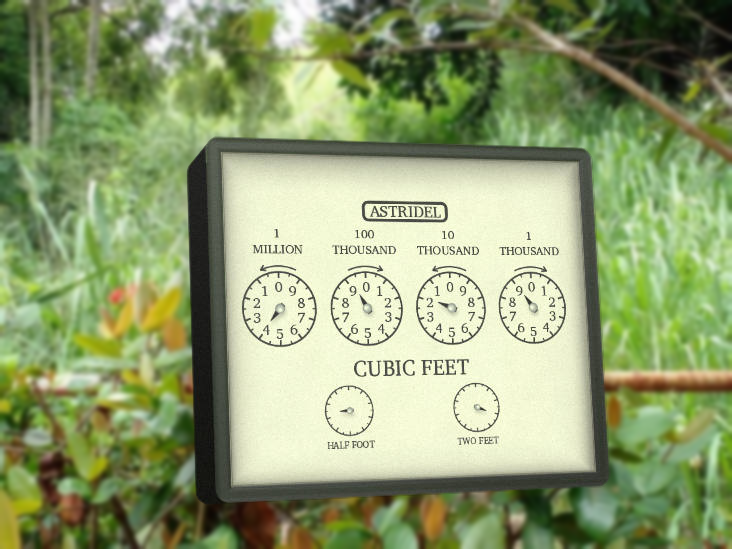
ft³ 391900
